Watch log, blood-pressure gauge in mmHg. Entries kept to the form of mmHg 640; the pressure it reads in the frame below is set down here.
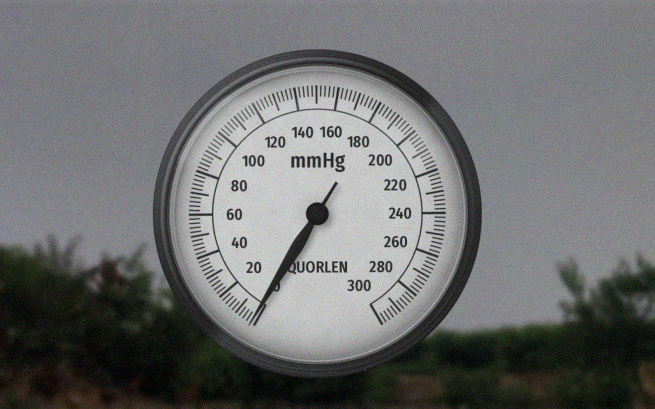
mmHg 2
